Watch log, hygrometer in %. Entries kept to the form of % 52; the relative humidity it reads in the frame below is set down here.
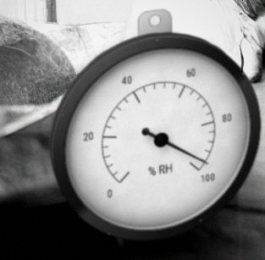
% 96
